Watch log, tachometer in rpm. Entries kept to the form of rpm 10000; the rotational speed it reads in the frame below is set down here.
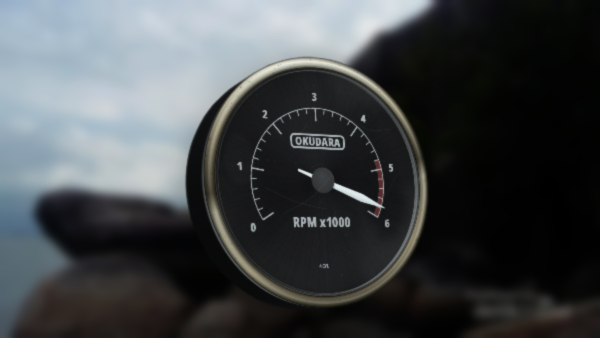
rpm 5800
